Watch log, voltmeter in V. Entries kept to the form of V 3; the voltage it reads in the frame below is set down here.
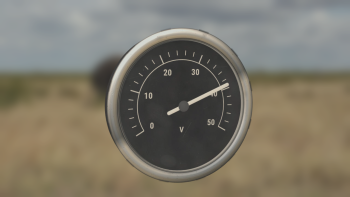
V 39
